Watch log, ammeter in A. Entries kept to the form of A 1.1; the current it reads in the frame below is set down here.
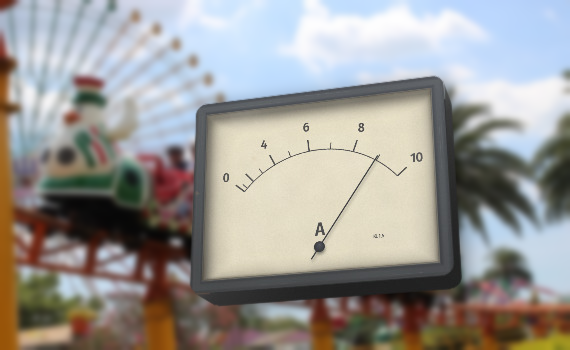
A 9
